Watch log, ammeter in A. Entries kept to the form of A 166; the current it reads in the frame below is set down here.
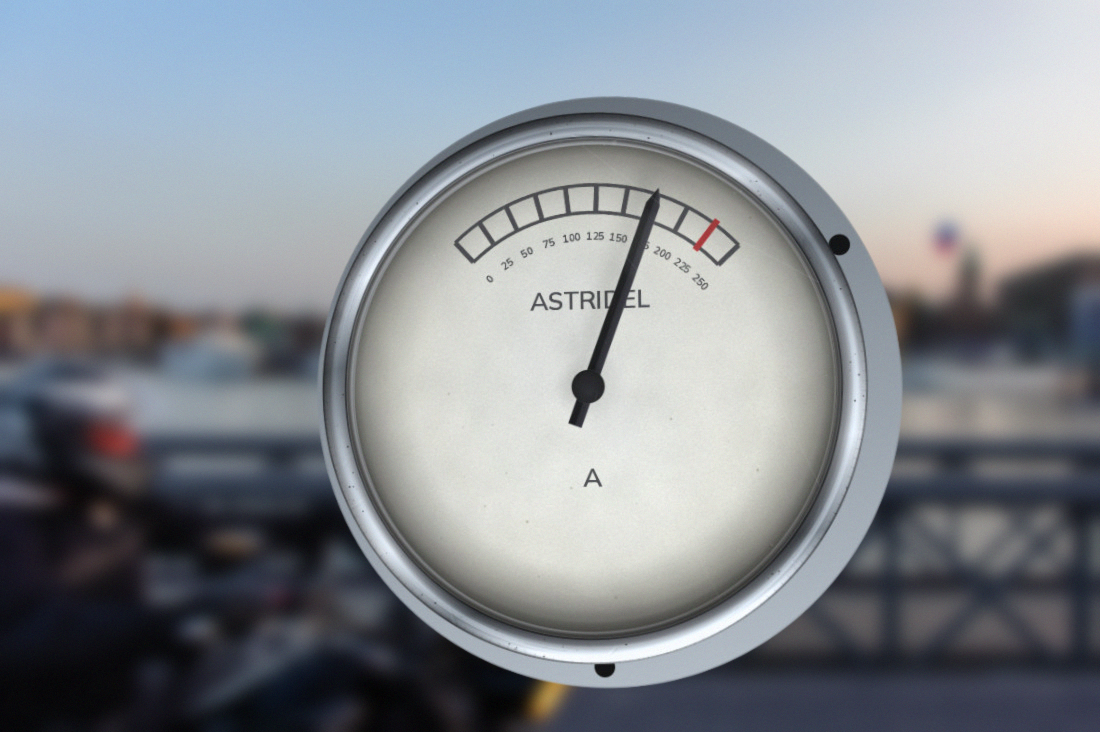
A 175
